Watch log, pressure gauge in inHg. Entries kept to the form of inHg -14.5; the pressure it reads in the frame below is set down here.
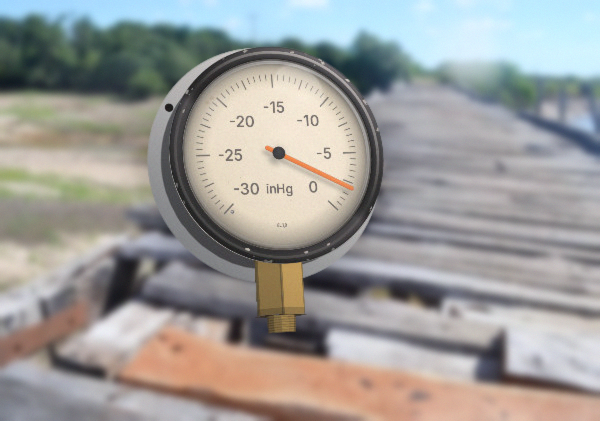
inHg -2
